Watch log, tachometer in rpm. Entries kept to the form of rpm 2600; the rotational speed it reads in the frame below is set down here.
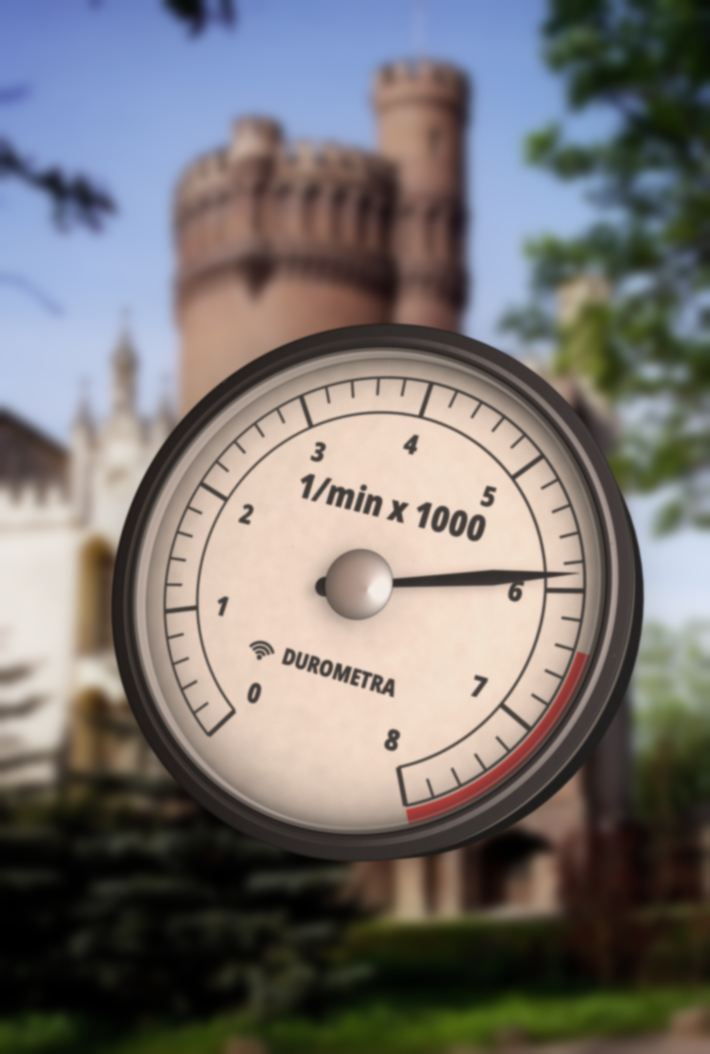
rpm 5900
